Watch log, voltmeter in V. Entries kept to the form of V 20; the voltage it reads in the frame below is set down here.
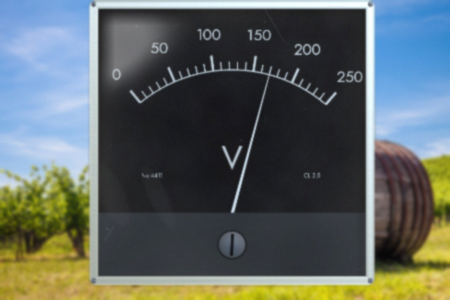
V 170
